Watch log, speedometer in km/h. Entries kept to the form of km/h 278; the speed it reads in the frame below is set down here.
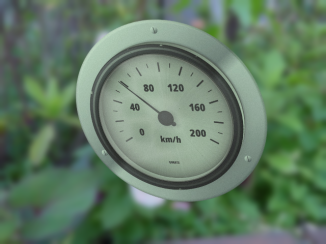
km/h 60
